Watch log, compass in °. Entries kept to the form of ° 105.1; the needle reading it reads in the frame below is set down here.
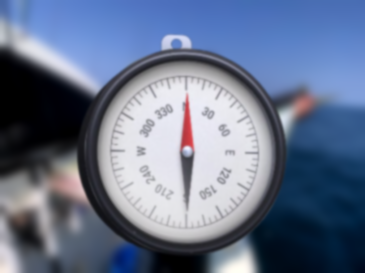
° 0
